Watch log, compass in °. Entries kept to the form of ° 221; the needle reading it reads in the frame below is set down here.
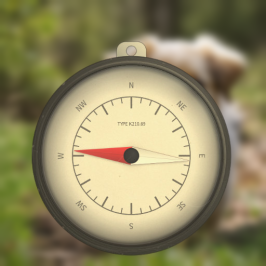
° 275
